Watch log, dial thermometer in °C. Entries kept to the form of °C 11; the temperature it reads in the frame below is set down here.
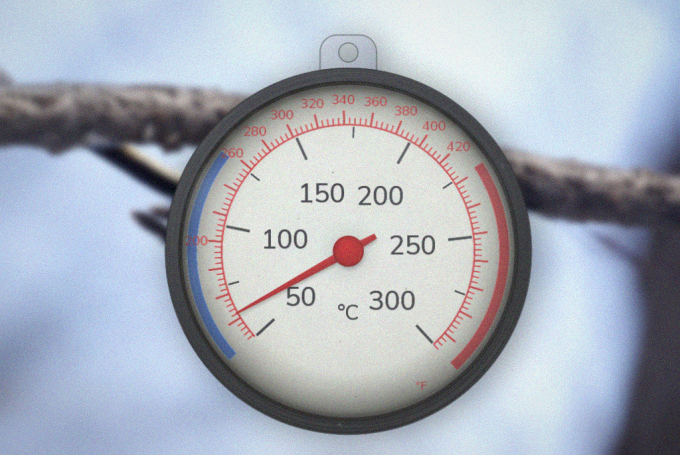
°C 62.5
